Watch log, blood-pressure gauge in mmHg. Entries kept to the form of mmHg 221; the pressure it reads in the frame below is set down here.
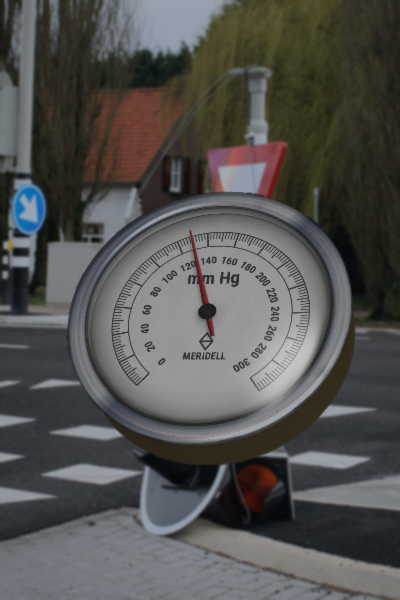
mmHg 130
